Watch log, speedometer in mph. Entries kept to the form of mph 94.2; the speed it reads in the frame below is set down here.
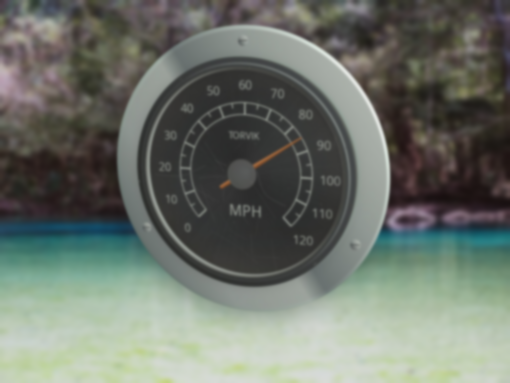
mph 85
